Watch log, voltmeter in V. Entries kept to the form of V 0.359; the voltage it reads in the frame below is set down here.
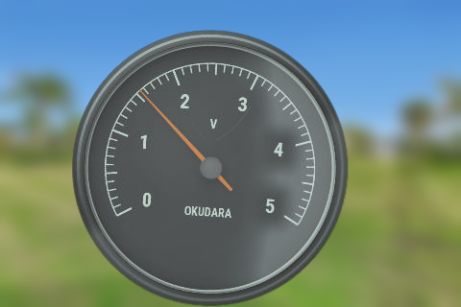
V 1.55
